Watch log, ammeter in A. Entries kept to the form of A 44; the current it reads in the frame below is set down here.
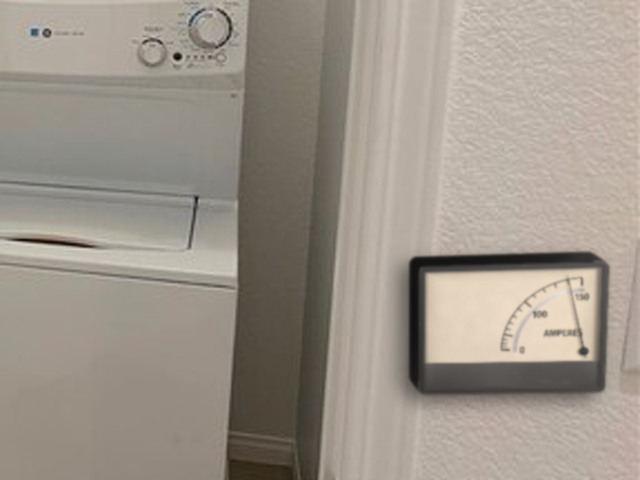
A 140
